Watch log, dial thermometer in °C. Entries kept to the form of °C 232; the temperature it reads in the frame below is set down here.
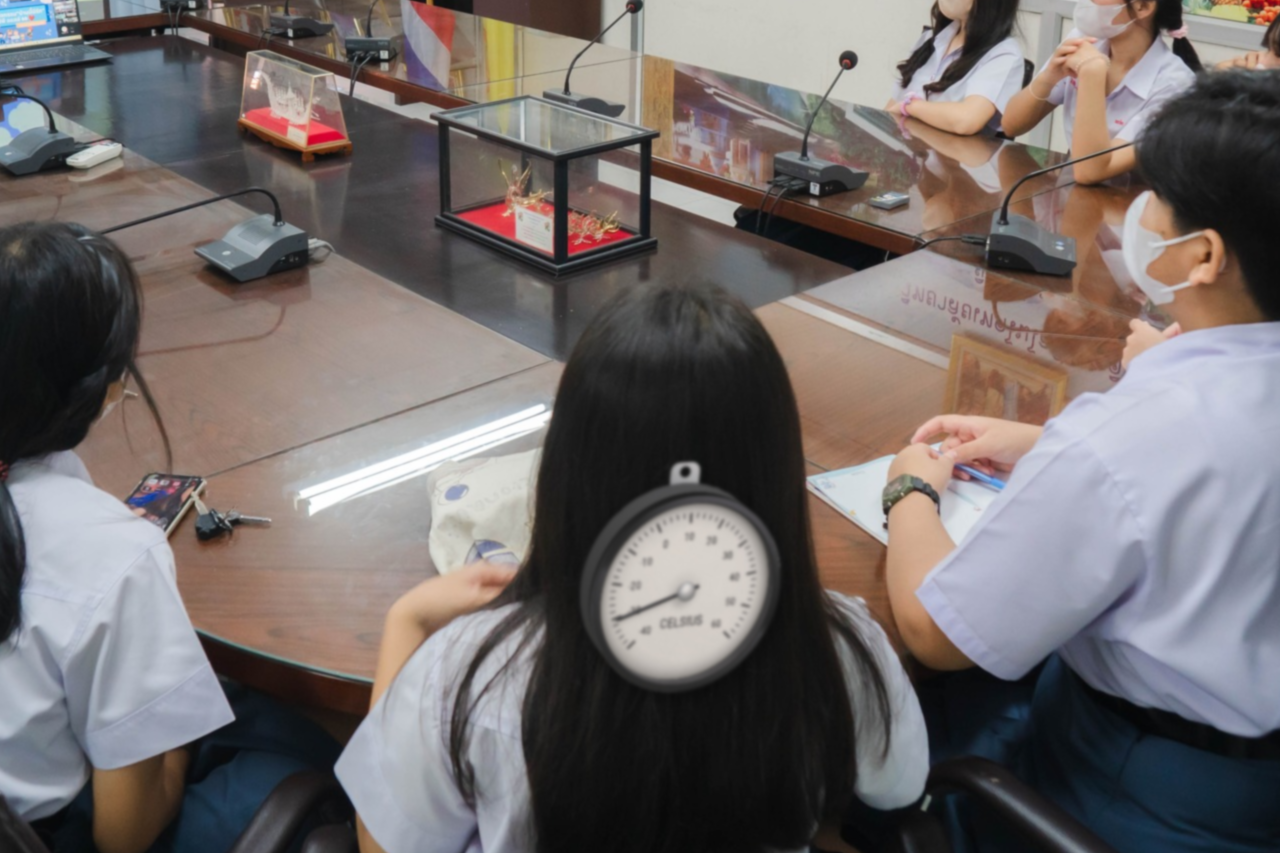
°C -30
